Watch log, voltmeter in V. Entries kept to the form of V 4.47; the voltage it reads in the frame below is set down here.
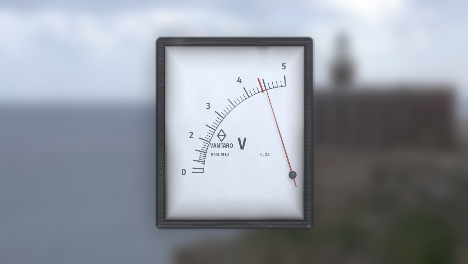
V 4.5
